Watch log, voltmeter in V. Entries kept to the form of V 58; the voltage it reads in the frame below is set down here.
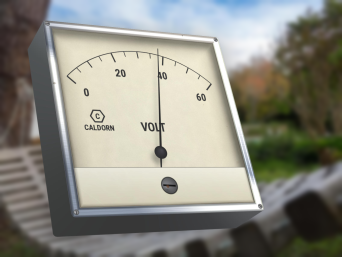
V 37.5
